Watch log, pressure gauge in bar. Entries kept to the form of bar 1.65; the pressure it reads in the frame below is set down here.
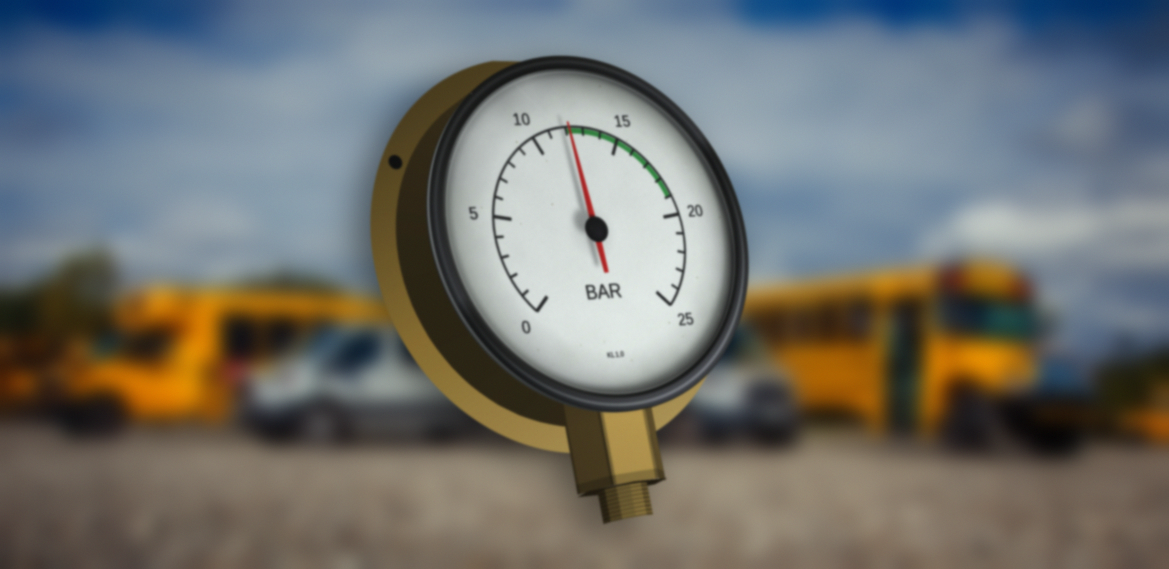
bar 12
